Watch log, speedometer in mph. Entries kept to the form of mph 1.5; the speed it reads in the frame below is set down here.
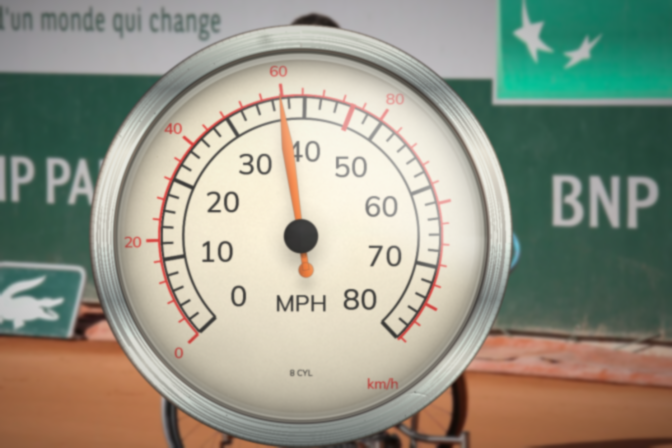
mph 37
